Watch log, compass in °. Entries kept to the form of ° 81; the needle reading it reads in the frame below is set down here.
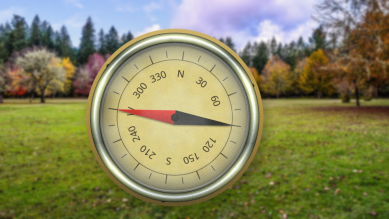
° 270
